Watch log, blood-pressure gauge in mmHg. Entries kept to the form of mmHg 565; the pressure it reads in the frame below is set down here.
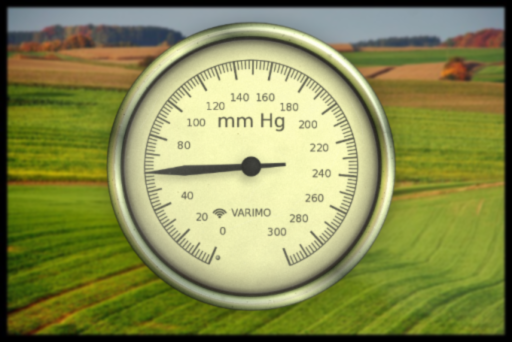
mmHg 60
